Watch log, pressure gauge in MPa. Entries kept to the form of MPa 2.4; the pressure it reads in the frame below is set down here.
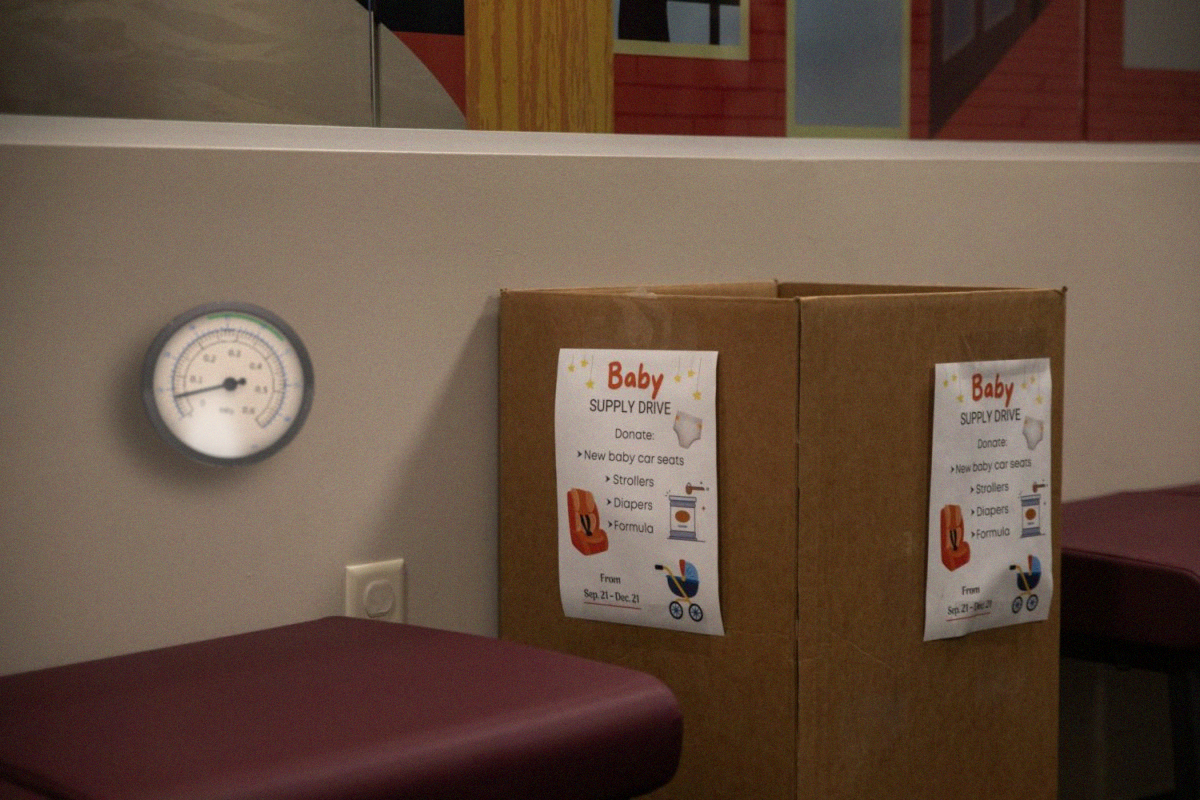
MPa 0.05
